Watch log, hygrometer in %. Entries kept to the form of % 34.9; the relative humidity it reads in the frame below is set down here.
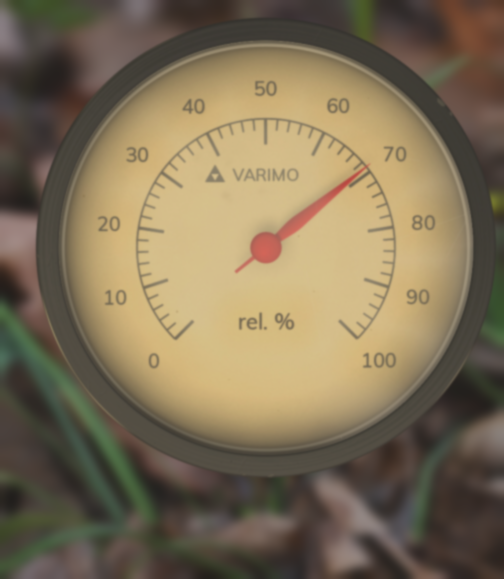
% 69
